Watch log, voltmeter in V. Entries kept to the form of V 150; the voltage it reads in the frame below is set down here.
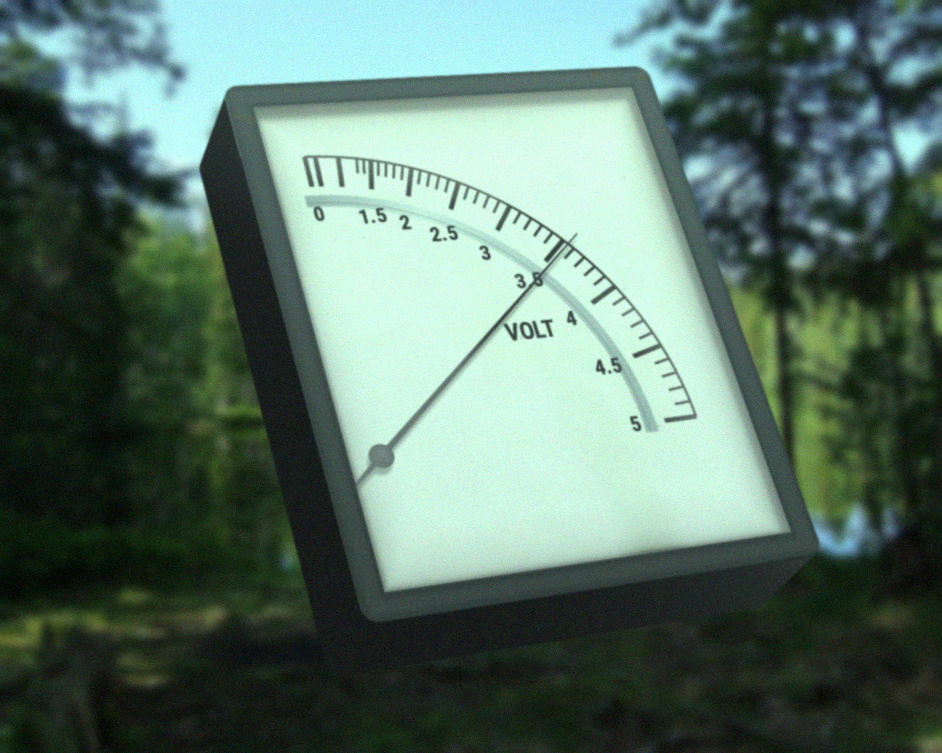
V 3.55
